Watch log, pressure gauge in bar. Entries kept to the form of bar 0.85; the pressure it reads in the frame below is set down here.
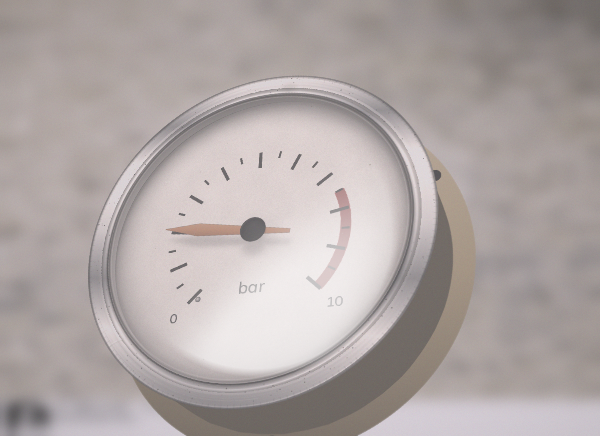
bar 2
